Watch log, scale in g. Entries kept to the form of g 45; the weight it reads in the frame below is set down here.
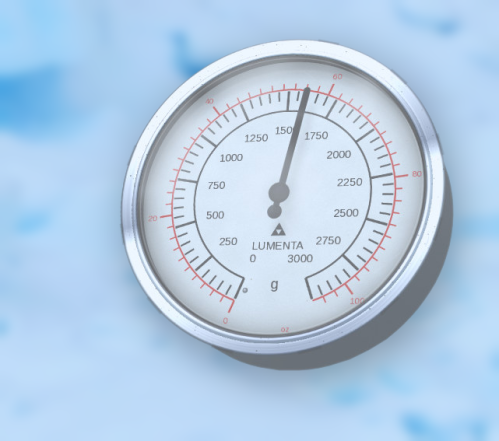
g 1600
